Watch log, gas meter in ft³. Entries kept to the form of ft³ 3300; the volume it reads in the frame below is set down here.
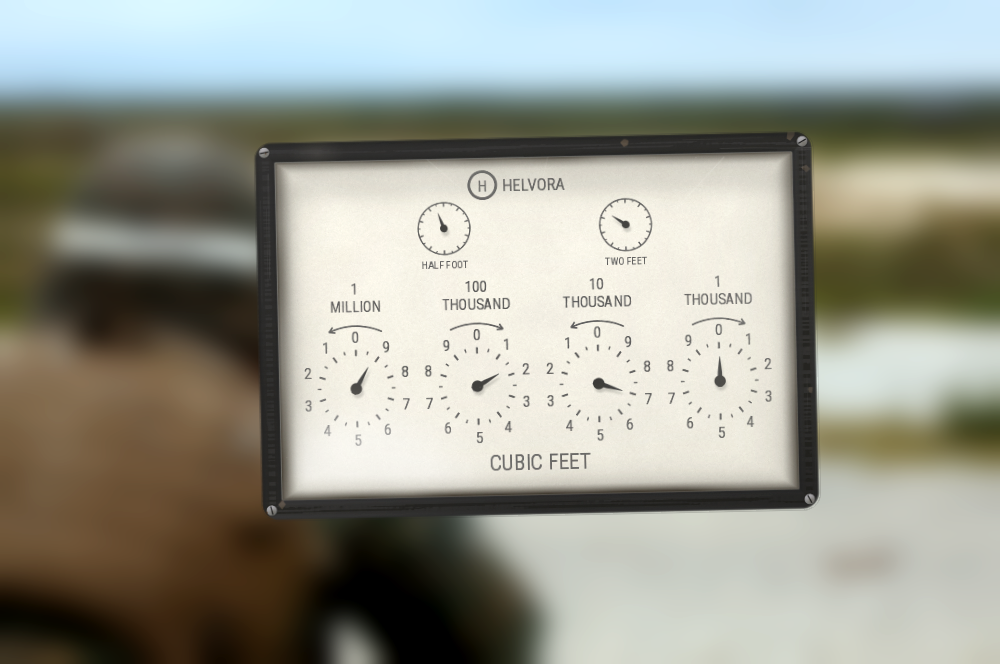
ft³ 917000
